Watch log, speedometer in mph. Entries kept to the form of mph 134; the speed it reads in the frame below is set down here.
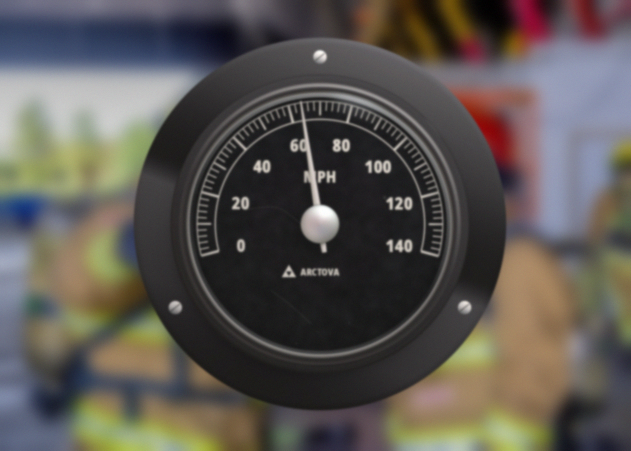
mph 64
